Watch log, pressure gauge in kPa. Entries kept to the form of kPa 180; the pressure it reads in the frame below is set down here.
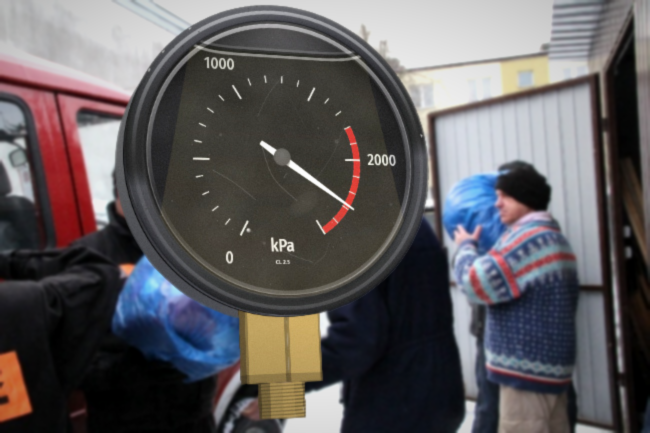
kPa 2300
